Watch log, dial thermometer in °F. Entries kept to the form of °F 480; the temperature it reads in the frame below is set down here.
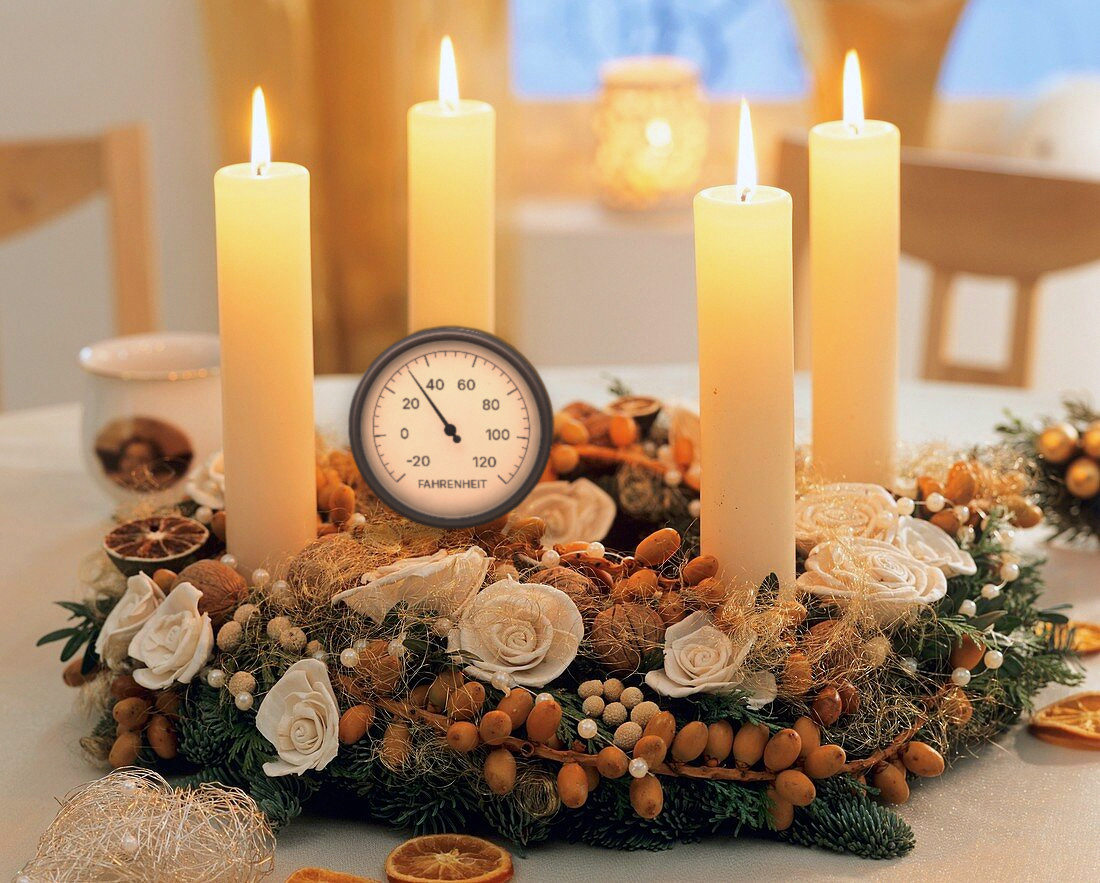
°F 32
